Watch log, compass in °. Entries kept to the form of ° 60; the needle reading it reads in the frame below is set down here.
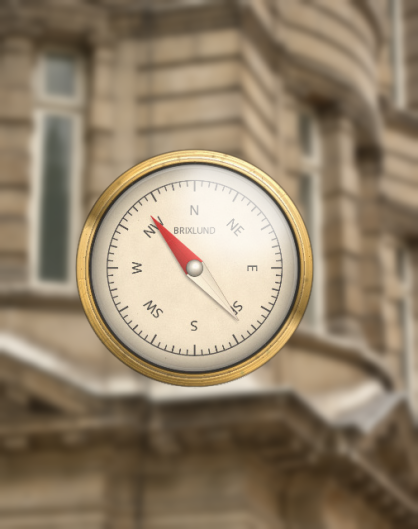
° 320
